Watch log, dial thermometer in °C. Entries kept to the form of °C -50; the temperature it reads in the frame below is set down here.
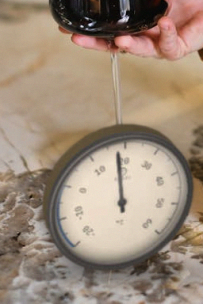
°C 17.5
